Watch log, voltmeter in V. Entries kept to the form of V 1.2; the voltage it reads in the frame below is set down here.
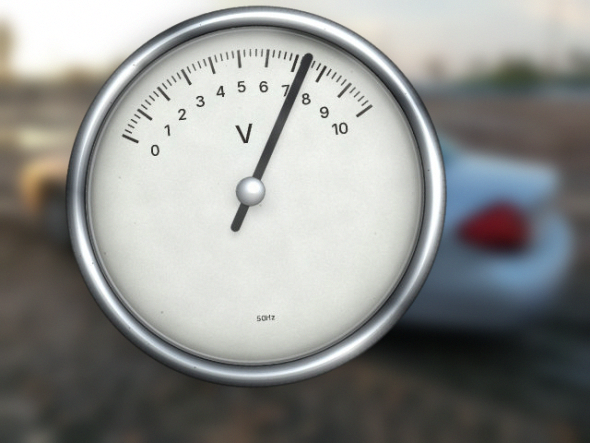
V 7.4
